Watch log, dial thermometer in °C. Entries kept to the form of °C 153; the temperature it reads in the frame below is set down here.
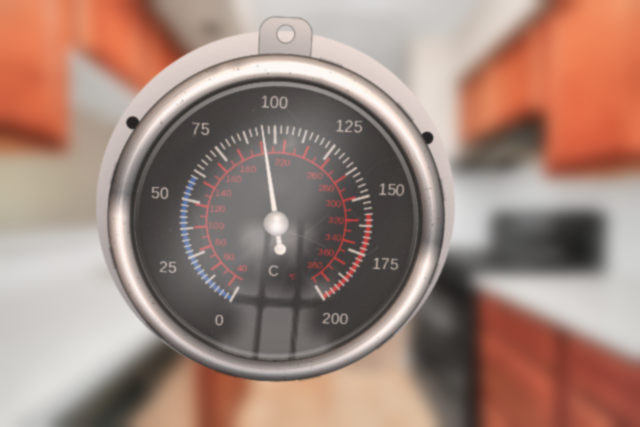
°C 95
